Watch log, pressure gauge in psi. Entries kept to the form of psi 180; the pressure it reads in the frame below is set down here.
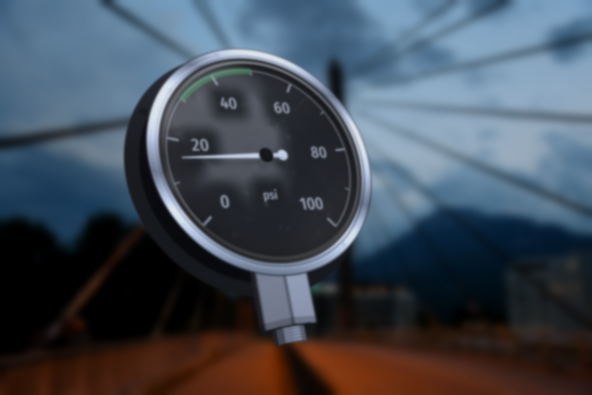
psi 15
